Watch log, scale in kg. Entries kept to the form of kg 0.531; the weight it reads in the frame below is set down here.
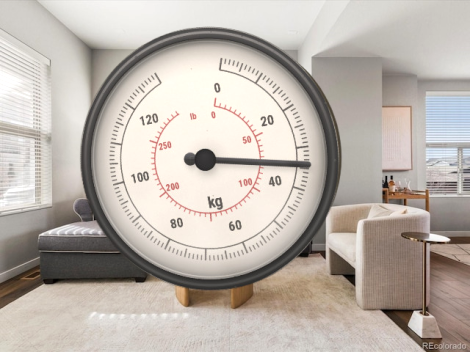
kg 34
